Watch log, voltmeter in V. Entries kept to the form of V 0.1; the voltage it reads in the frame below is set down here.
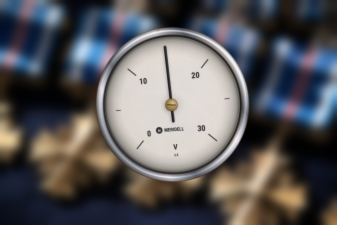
V 15
